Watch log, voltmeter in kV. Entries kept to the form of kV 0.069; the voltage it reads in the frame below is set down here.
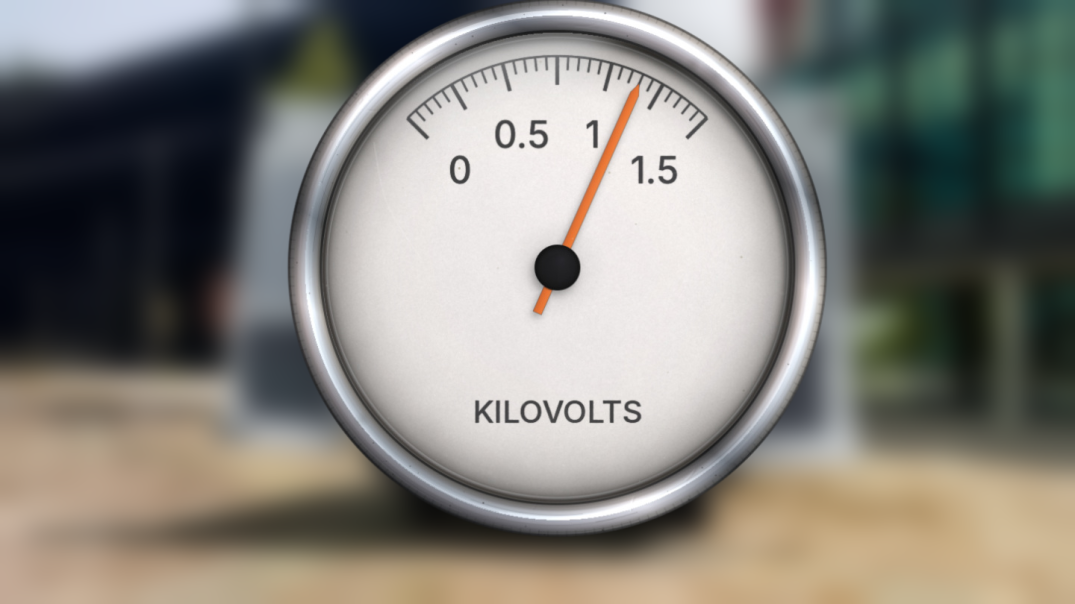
kV 1.15
